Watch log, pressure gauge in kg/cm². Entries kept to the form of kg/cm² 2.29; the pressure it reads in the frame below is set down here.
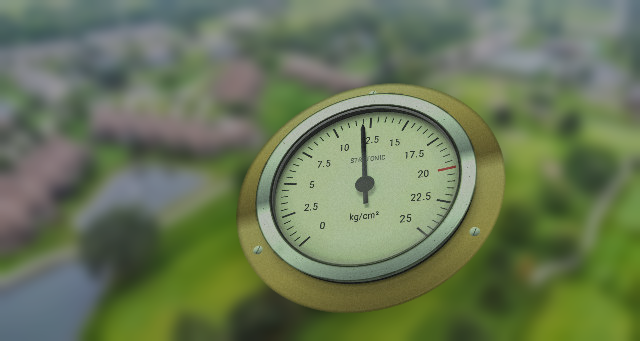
kg/cm² 12
